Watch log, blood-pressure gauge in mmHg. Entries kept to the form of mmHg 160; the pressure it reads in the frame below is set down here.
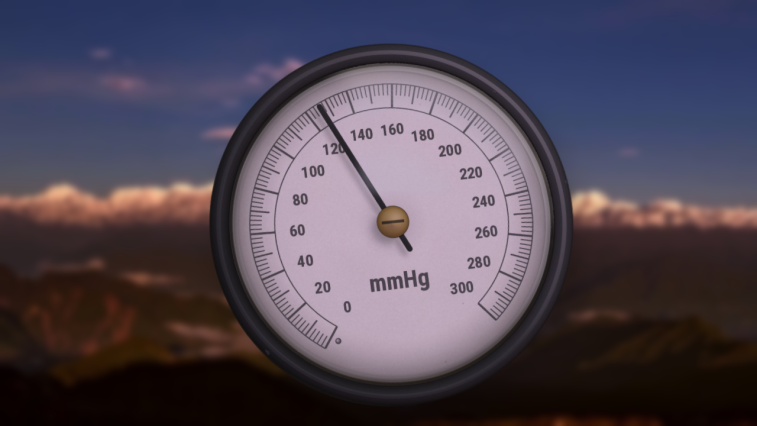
mmHg 126
